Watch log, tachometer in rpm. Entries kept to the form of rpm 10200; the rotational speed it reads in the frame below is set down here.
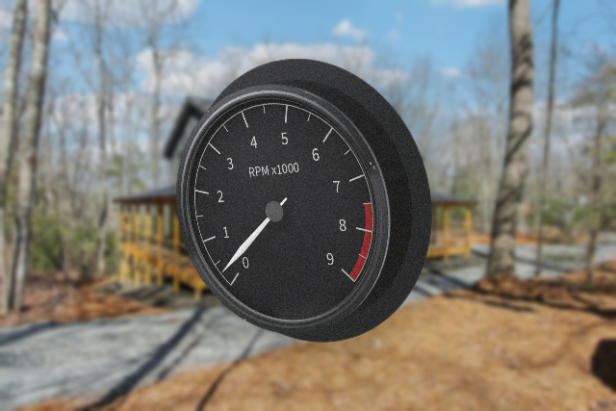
rpm 250
